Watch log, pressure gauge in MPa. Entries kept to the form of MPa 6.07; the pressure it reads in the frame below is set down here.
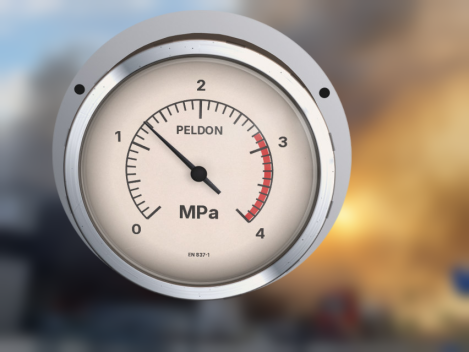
MPa 1.3
